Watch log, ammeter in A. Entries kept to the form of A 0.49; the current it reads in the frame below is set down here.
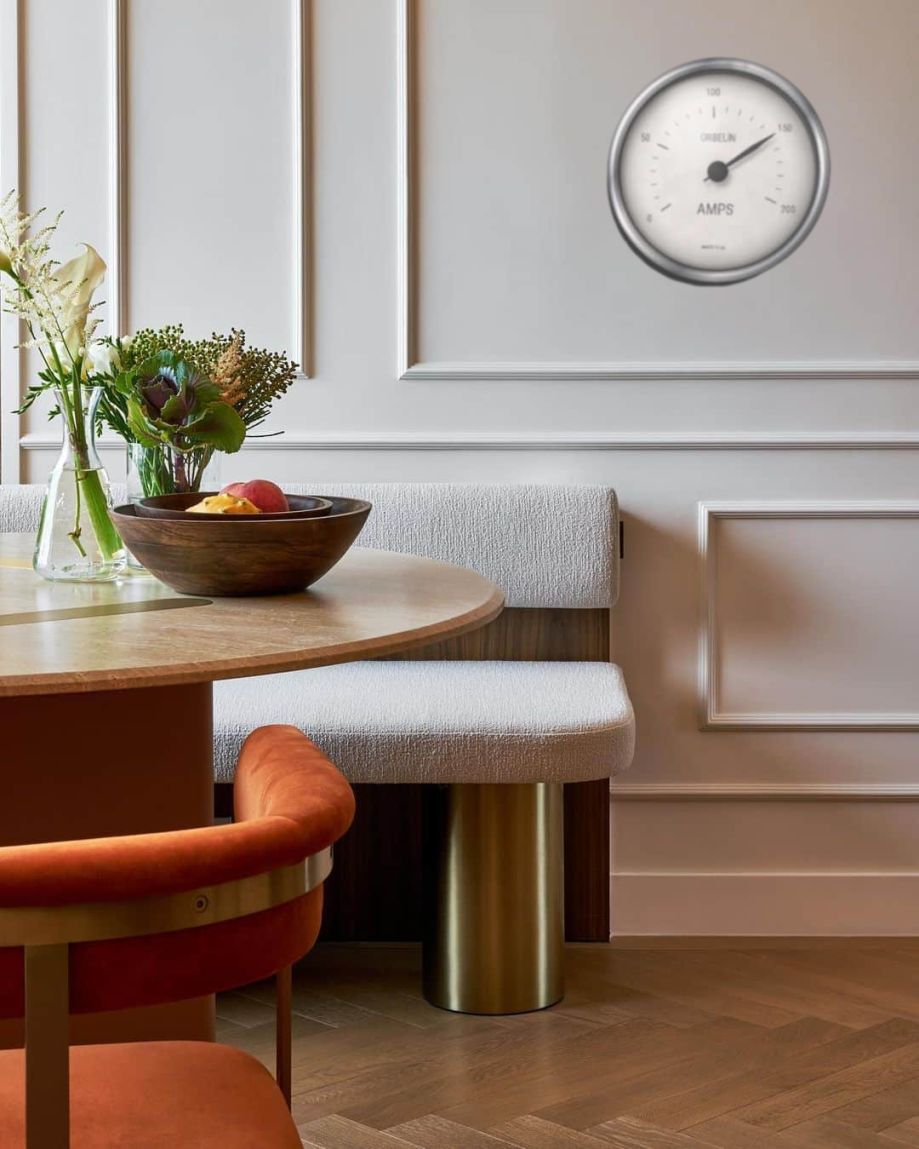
A 150
